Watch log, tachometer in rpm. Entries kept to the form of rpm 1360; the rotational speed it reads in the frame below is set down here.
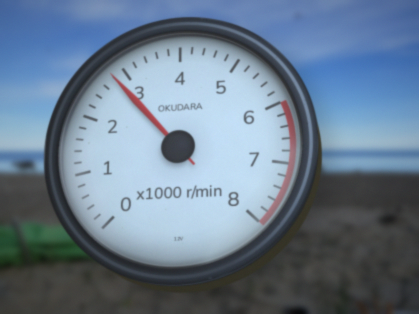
rpm 2800
